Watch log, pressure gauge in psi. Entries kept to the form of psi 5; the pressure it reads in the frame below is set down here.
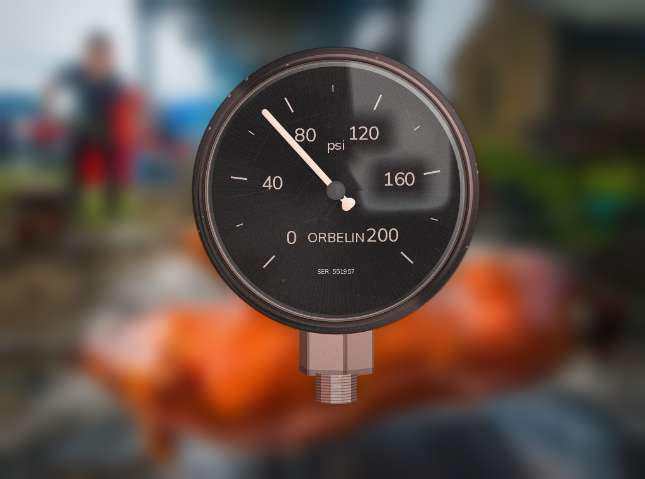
psi 70
